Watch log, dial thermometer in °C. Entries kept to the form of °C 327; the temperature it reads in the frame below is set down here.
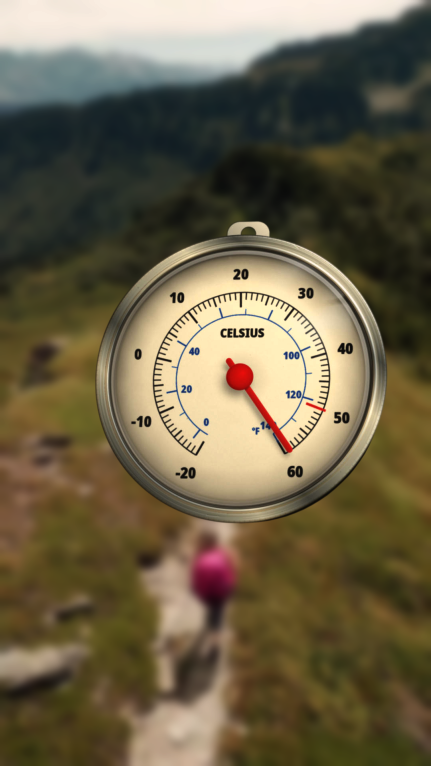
°C 59
